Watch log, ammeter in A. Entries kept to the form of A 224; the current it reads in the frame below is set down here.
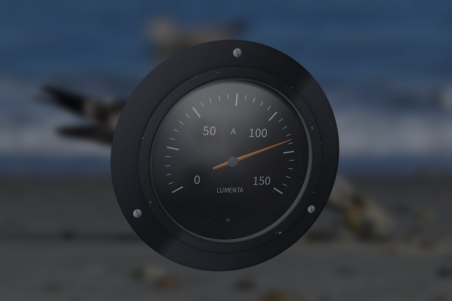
A 117.5
